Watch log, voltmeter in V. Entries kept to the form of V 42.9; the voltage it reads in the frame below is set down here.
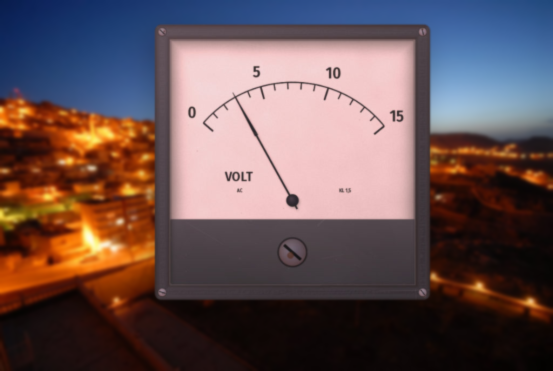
V 3
